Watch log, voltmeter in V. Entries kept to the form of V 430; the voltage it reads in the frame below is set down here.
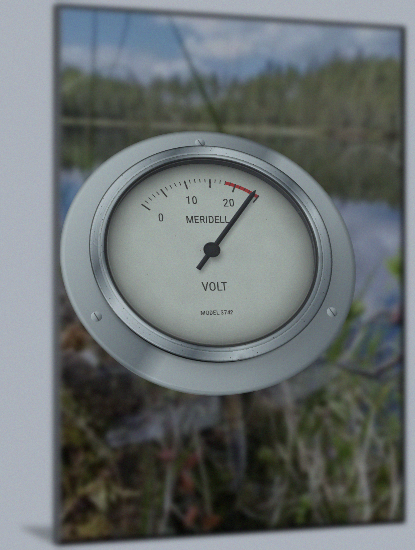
V 24
